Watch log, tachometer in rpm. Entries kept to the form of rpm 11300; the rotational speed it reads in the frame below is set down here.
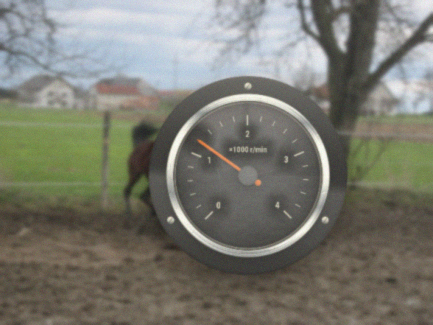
rpm 1200
